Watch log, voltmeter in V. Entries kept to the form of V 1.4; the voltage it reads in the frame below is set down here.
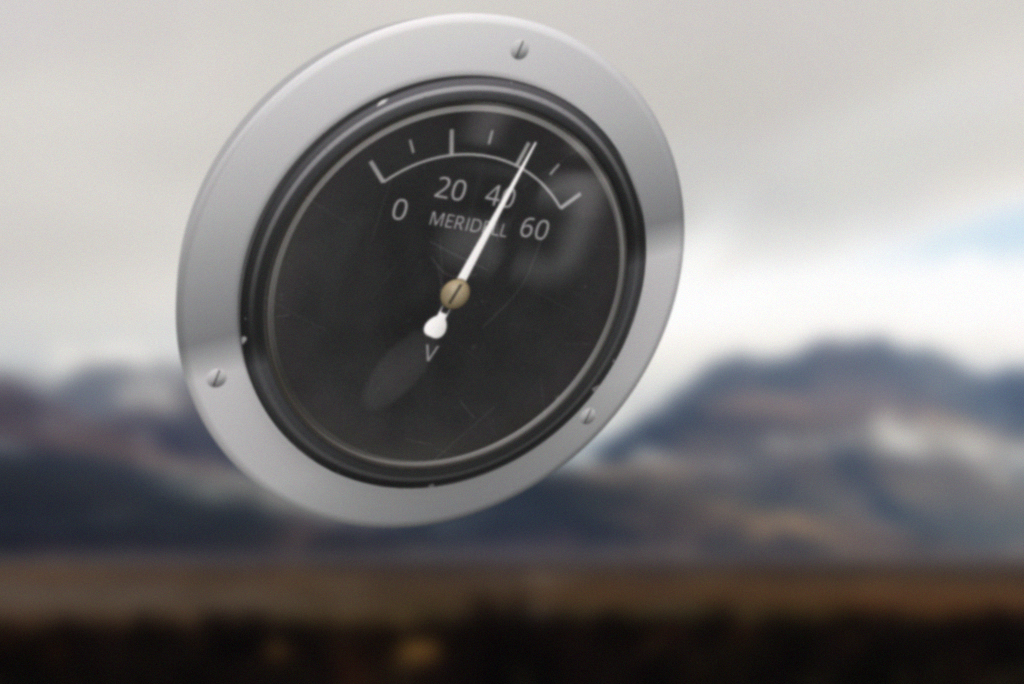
V 40
